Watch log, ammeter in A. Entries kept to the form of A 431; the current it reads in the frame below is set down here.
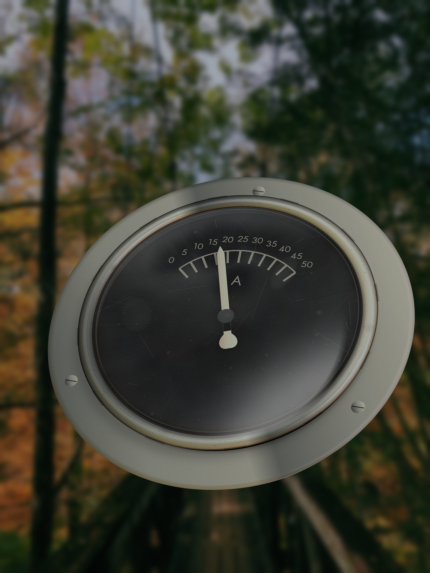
A 17.5
